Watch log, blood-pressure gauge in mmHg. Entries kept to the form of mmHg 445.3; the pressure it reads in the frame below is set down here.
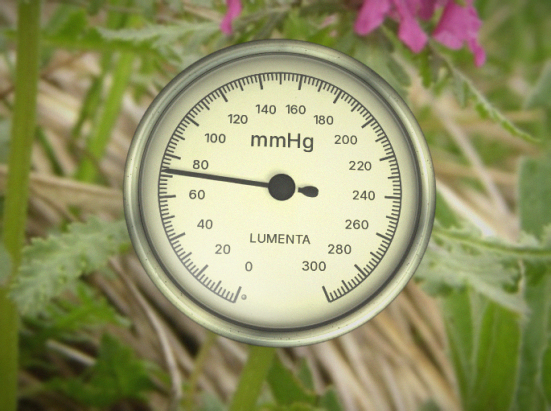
mmHg 72
